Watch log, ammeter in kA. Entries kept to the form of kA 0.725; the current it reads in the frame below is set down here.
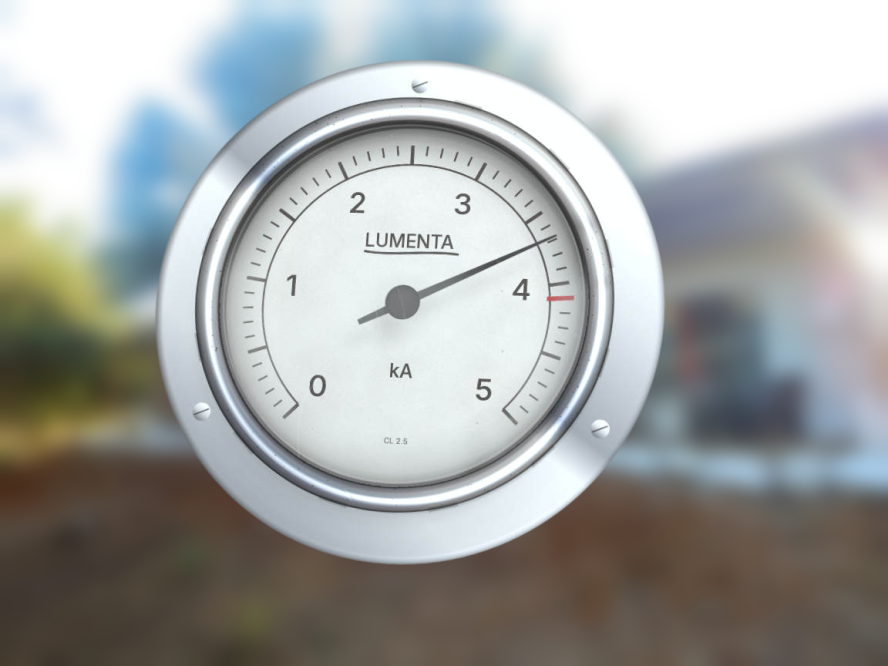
kA 3.7
